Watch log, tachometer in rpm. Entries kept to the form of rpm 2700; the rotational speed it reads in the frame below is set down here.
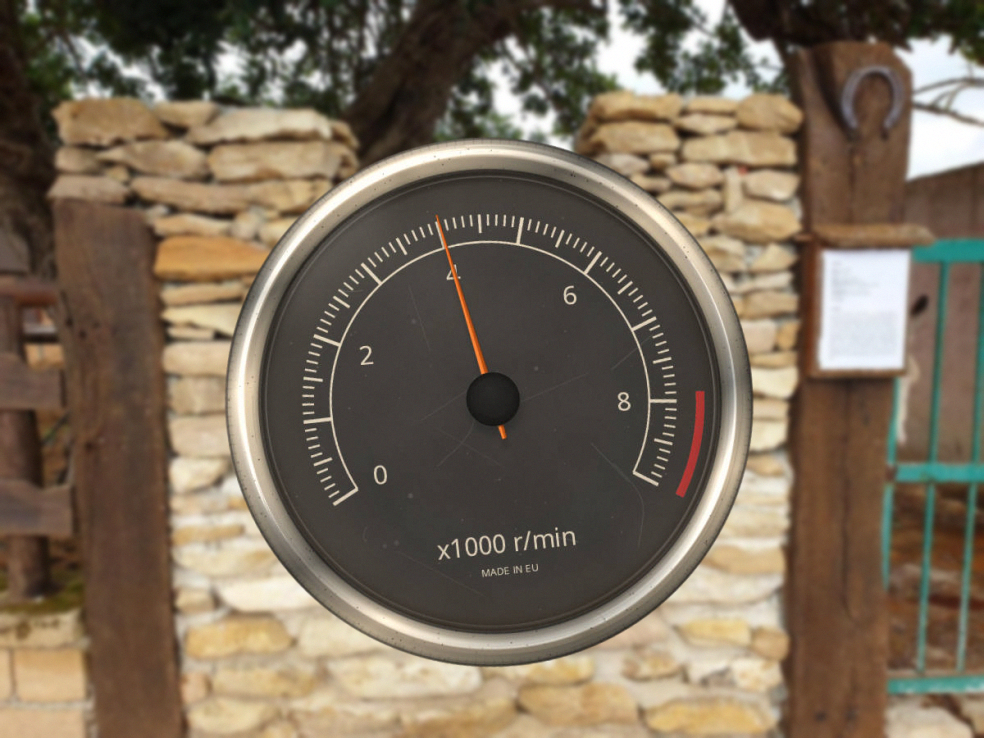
rpm 4000
